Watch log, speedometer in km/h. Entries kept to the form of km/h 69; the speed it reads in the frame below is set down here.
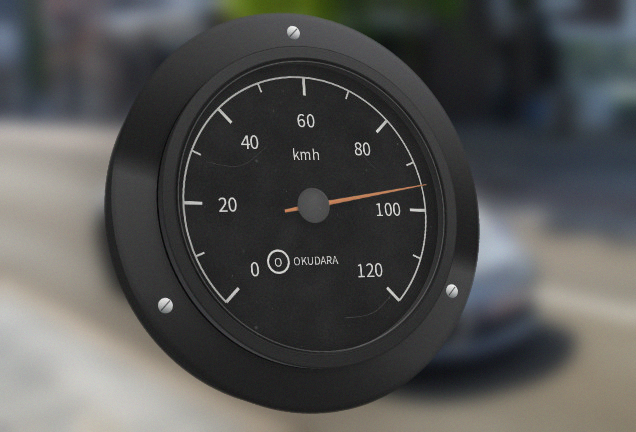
km/h 95
